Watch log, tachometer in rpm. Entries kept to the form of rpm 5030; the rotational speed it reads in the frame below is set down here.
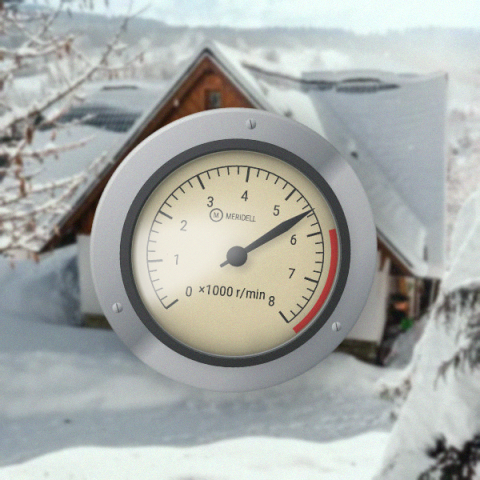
rpm 5500
